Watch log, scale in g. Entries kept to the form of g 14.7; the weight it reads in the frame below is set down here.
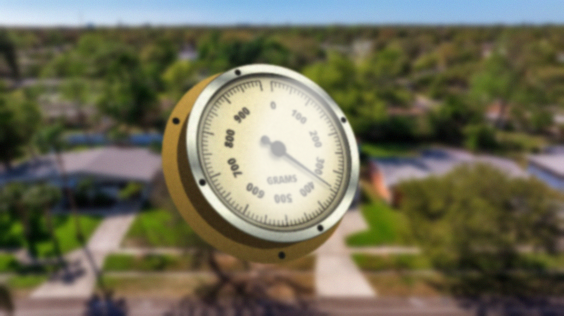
g 350
